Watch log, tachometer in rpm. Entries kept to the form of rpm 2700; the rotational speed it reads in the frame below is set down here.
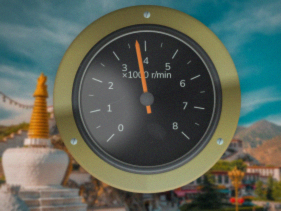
rpm 3750
